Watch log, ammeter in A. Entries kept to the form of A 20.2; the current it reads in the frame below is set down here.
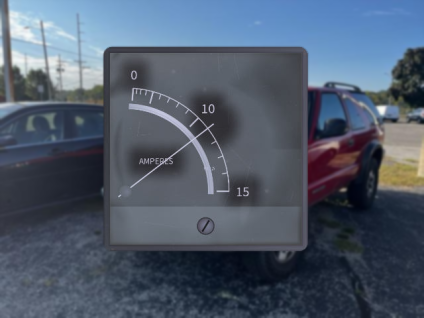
A 11
